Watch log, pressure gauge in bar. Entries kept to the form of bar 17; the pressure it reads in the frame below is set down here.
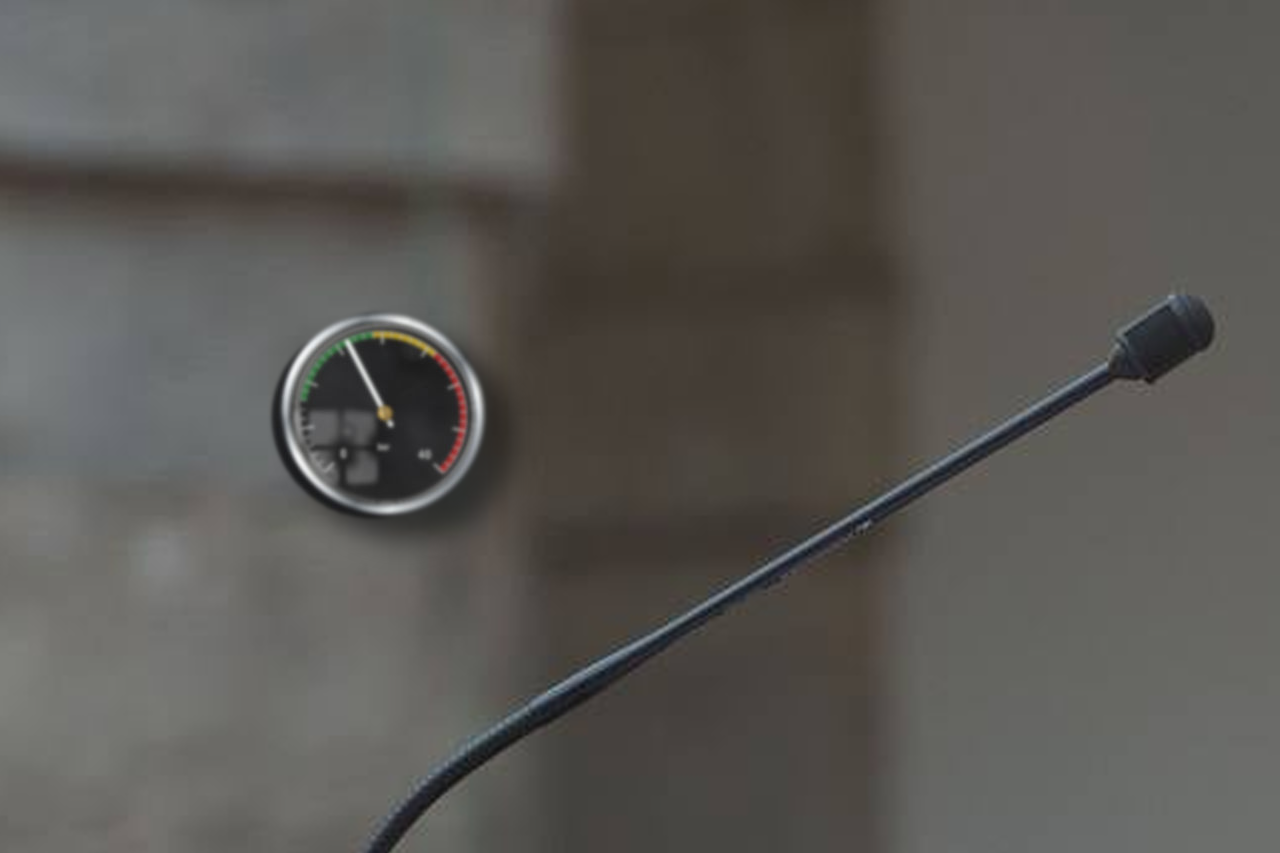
bar 16
